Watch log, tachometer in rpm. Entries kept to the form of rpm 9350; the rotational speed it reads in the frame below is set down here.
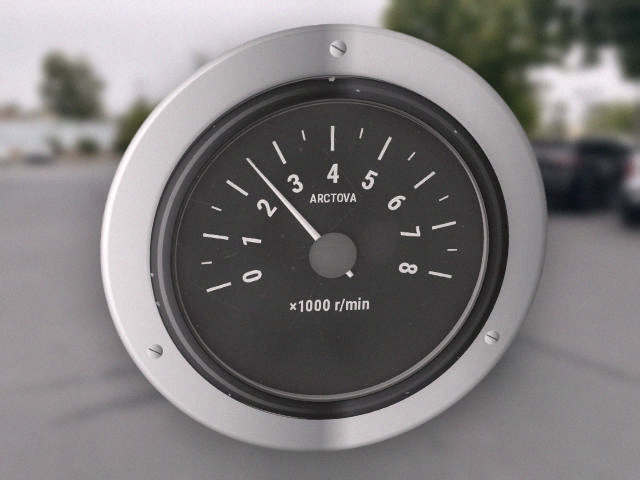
rpm 2500
